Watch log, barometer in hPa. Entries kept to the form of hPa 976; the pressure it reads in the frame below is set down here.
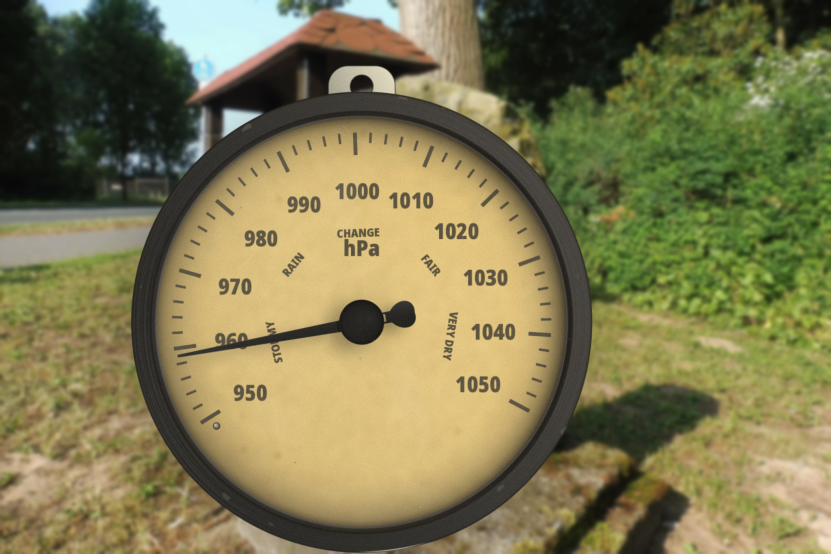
hPa 959
